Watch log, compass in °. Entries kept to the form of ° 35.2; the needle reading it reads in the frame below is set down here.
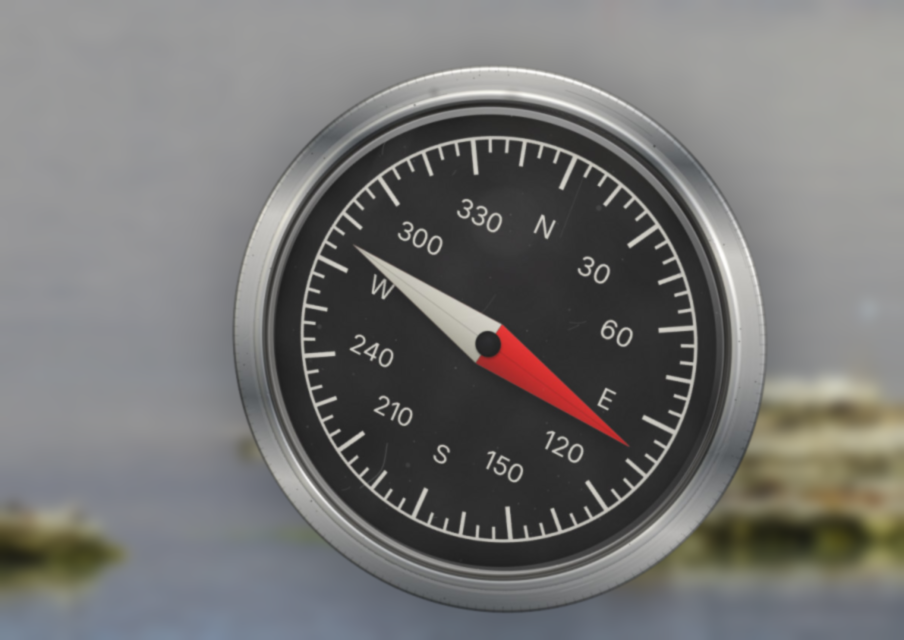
° 100
